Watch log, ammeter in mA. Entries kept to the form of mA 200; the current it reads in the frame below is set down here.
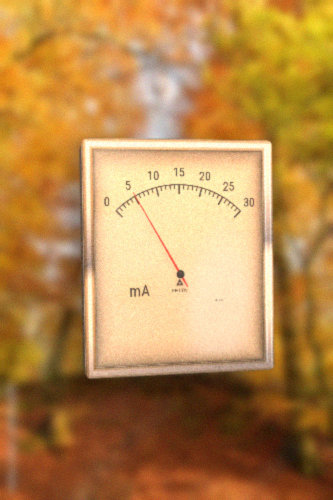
mA 5
